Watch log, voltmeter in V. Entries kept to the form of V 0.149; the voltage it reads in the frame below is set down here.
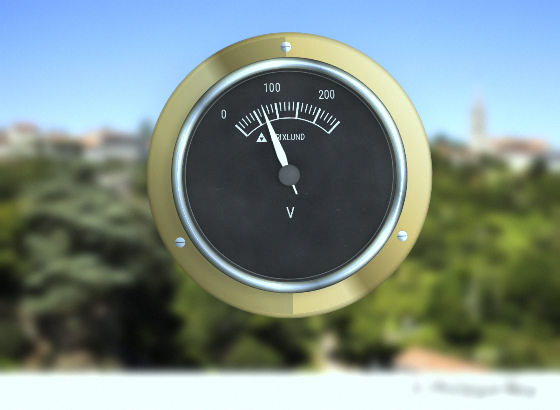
V 70
